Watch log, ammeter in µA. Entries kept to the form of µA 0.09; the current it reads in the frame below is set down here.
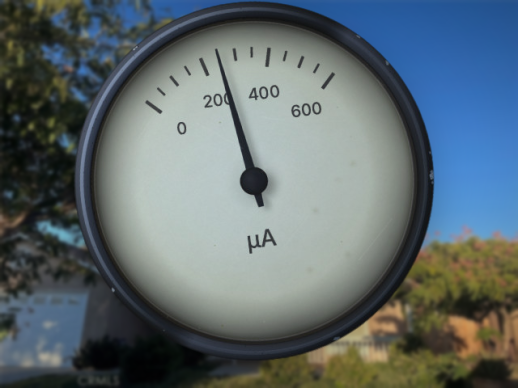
µA 250
